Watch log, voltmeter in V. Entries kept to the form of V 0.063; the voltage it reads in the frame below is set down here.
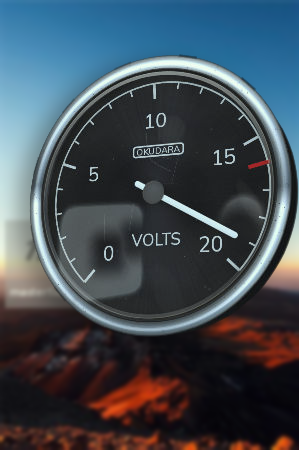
V 19
